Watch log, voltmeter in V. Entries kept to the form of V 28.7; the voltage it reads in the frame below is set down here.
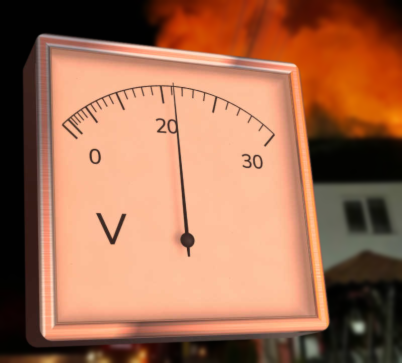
V 21
